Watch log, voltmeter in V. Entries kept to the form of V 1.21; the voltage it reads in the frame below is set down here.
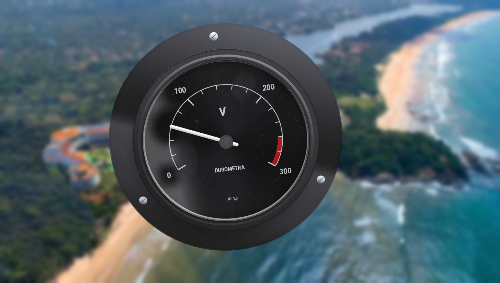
V 60
